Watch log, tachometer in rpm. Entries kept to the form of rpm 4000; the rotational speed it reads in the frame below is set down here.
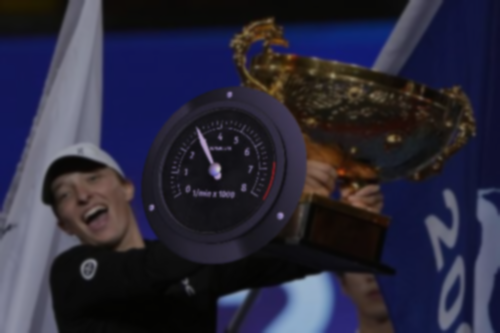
rpm 3000
